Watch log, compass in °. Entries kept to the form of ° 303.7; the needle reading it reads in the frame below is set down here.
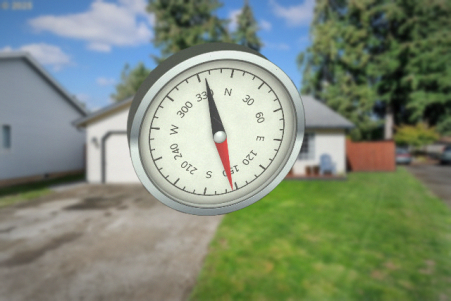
° 155
